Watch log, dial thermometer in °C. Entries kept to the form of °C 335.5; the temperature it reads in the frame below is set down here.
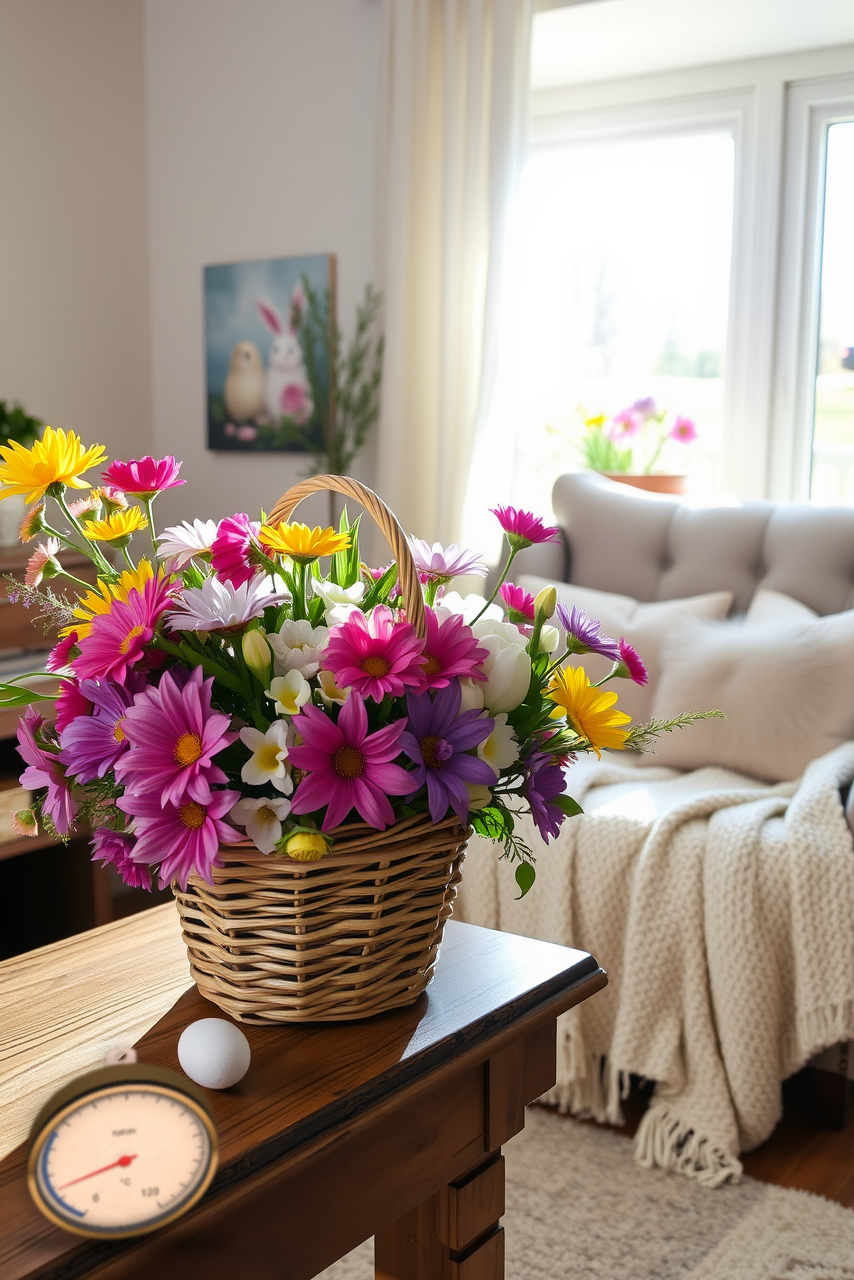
°C 15
